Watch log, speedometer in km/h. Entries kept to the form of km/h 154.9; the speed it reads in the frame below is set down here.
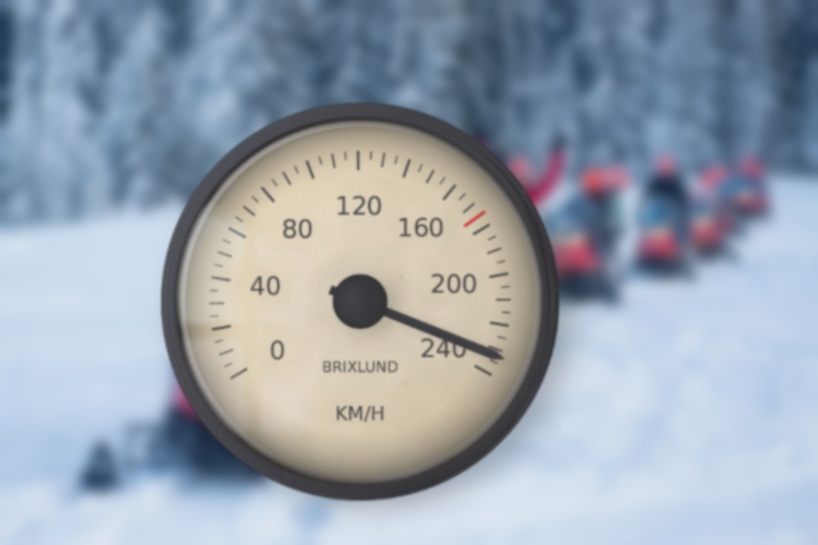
km/h 232.5
